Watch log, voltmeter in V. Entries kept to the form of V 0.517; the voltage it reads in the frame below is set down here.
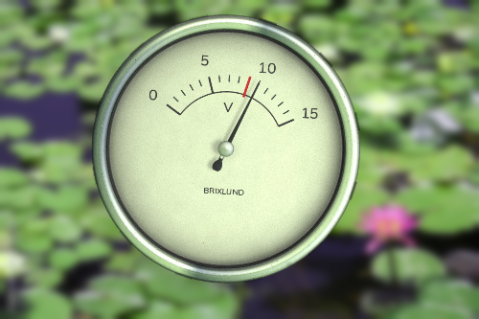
V 10
